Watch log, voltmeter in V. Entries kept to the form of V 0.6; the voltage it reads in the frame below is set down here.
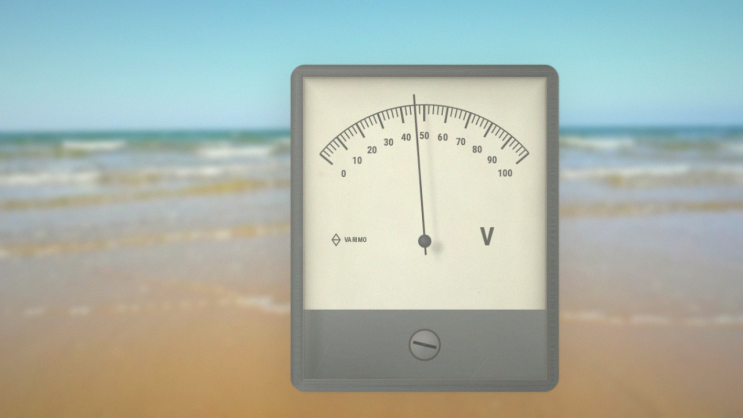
V 46
